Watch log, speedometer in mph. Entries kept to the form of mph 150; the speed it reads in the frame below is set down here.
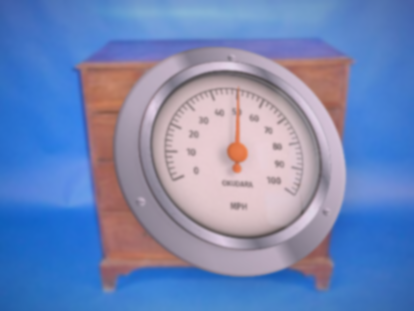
mph 50
